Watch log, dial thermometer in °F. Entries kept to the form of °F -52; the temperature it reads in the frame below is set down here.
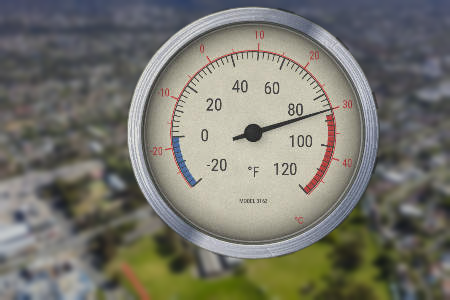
°F 86
